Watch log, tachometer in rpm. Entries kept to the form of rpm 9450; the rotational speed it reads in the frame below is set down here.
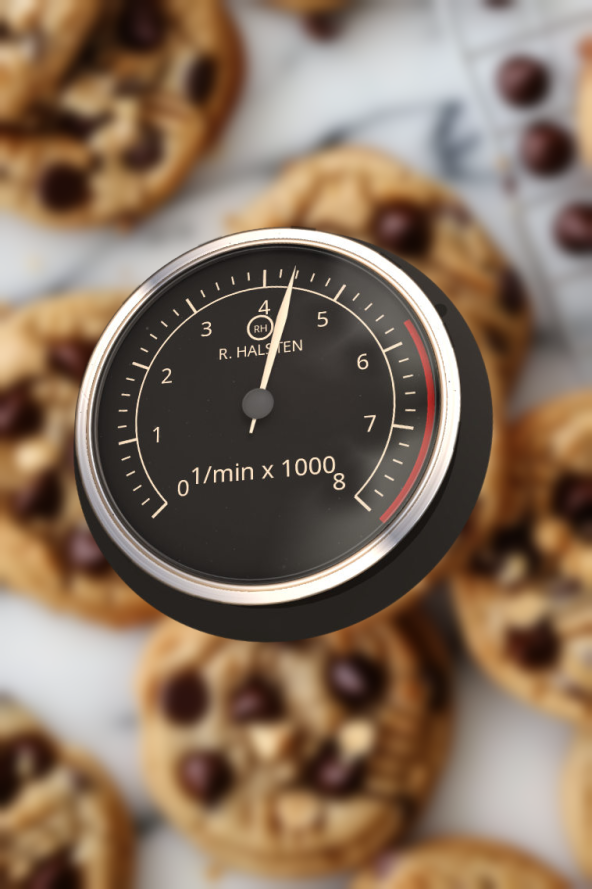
rpm 4400
